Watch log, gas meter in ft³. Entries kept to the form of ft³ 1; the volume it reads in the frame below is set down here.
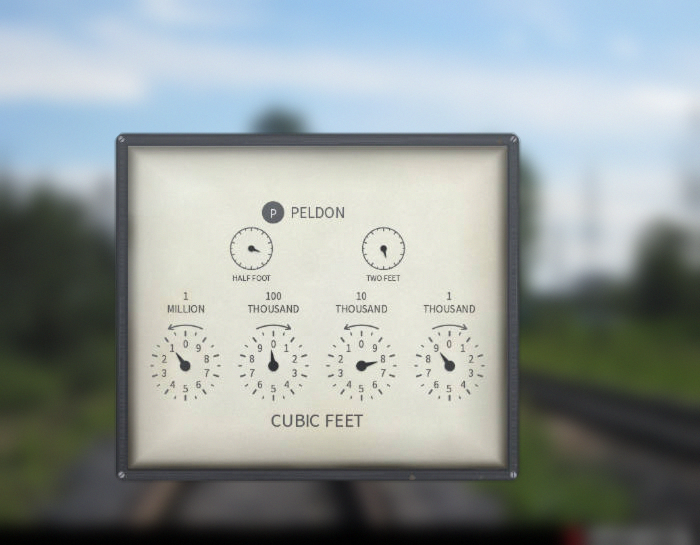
ft³ 97900
